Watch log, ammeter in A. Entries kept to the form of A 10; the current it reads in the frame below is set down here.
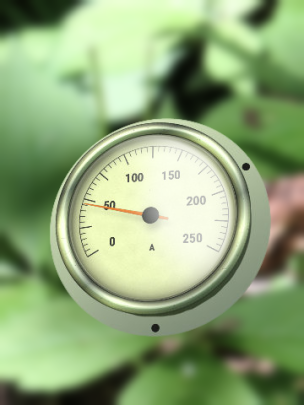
A 45
